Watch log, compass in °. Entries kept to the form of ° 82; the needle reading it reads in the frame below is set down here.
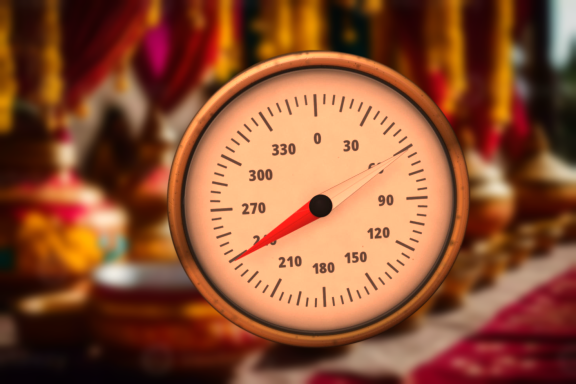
° 240
